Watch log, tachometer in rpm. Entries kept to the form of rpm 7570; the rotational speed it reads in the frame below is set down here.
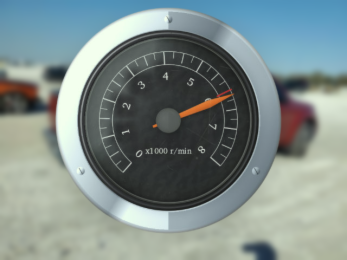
rpm 6125
